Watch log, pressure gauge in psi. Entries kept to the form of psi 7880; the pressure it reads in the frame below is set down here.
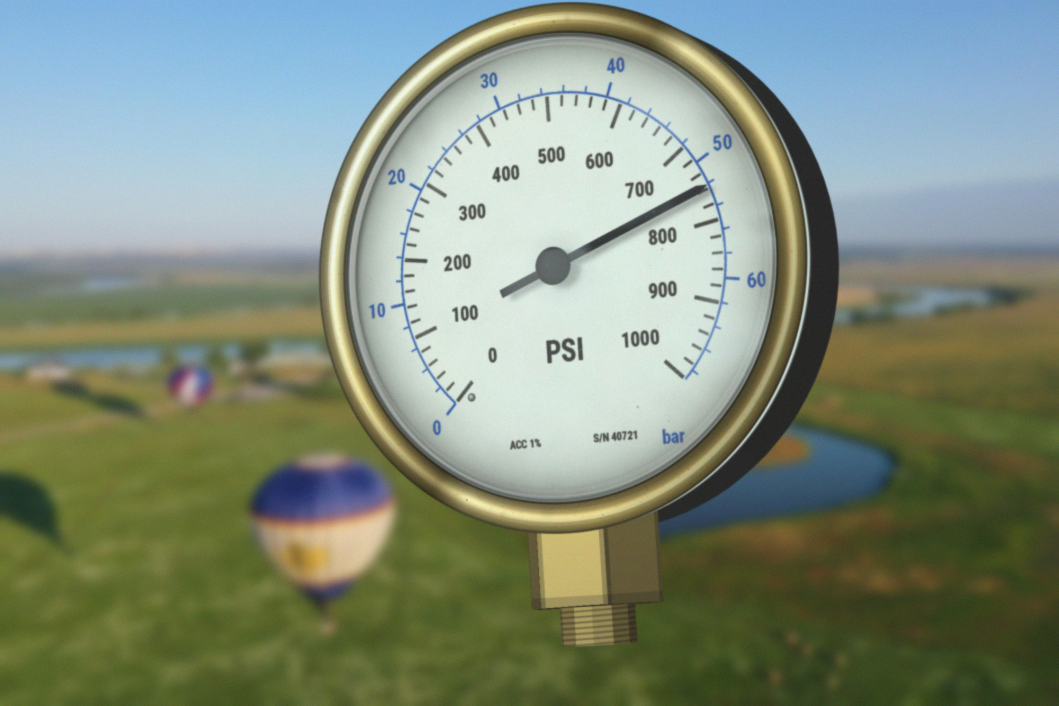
psi 760
